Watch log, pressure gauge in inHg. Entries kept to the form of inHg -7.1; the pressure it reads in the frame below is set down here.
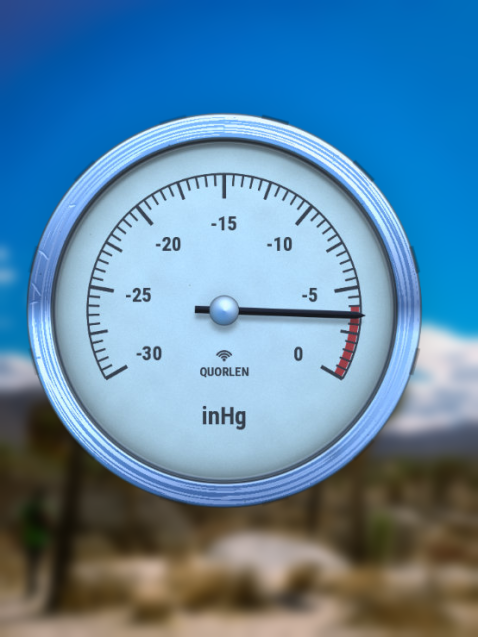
inHg -3.5
